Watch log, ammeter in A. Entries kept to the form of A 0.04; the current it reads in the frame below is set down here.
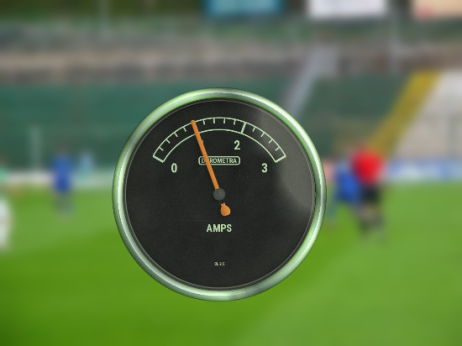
A 1
